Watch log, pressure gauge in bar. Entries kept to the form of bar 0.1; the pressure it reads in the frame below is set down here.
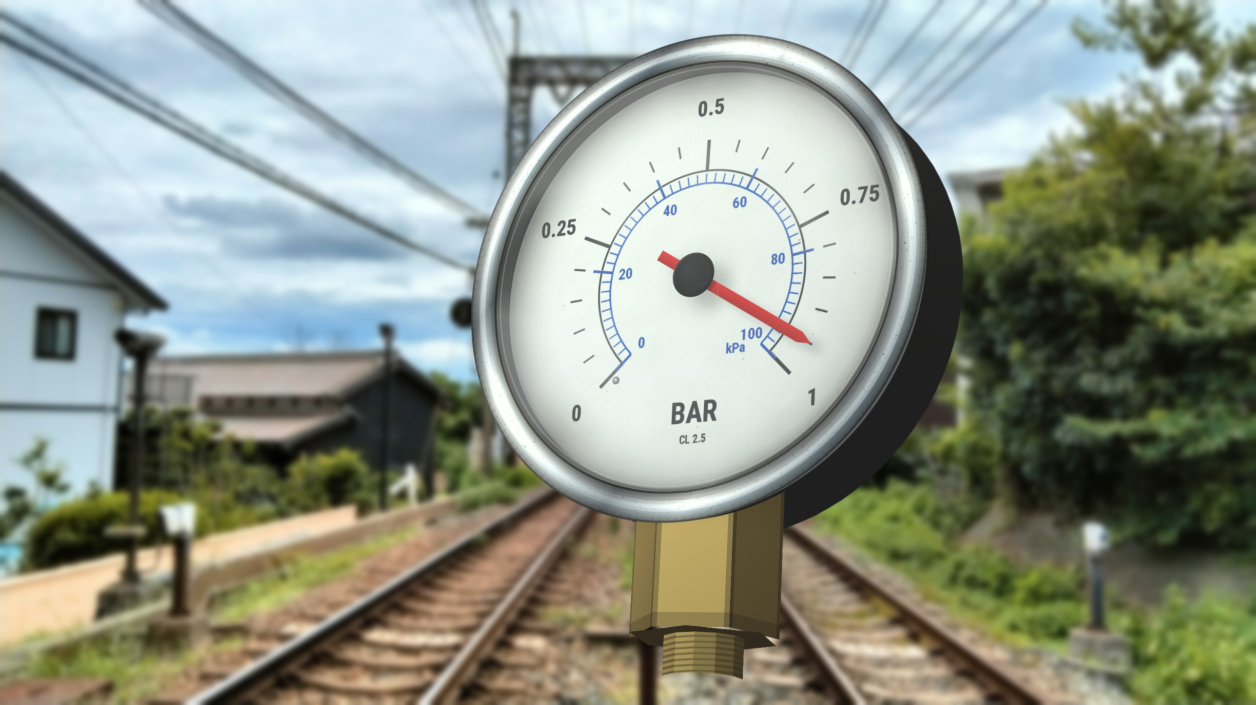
bar 0.95
